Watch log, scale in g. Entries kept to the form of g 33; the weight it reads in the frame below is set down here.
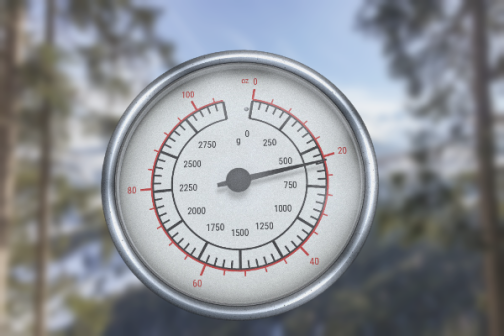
g 600
